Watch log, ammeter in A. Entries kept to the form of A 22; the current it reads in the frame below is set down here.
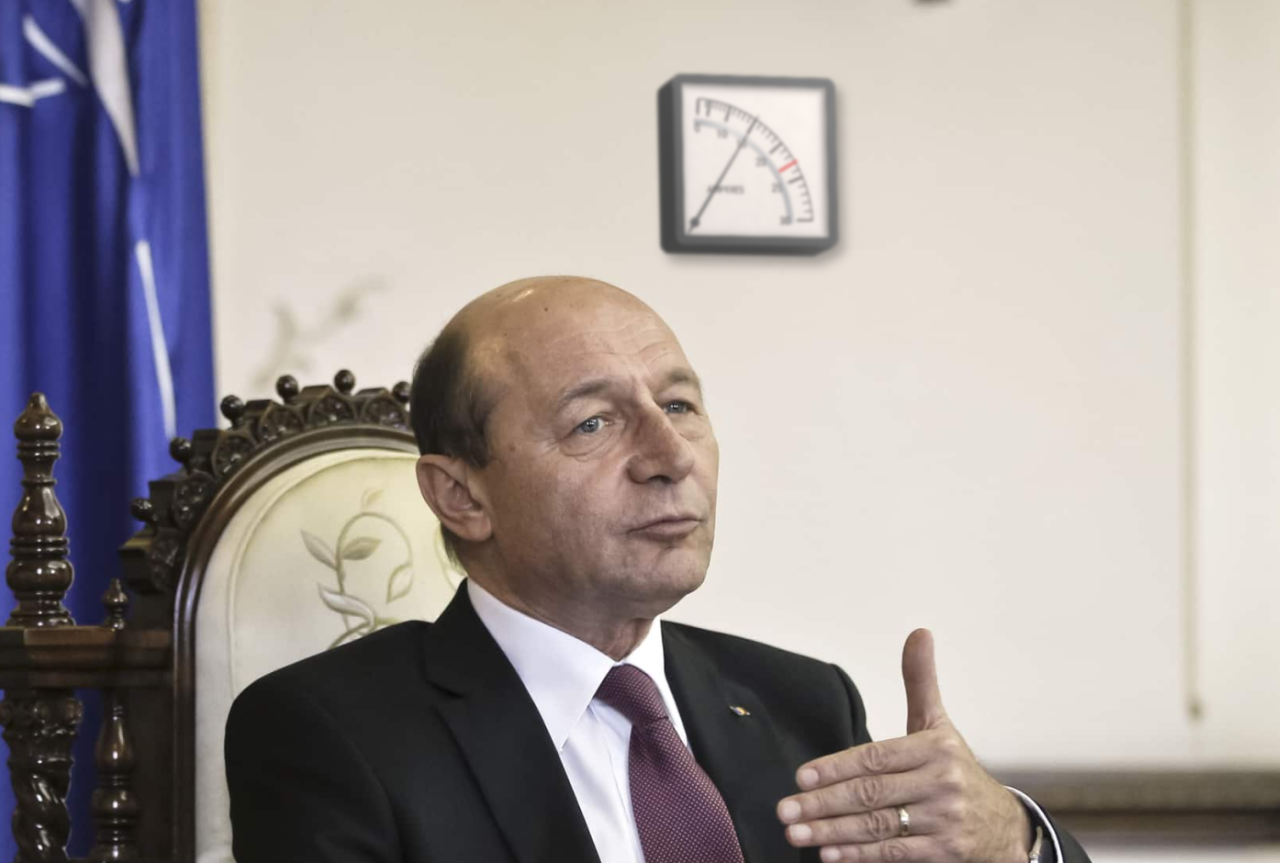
A 15
